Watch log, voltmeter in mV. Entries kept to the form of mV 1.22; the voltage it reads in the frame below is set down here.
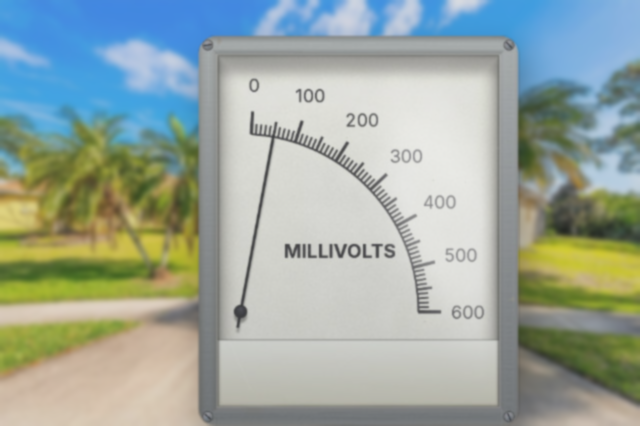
mV 50
